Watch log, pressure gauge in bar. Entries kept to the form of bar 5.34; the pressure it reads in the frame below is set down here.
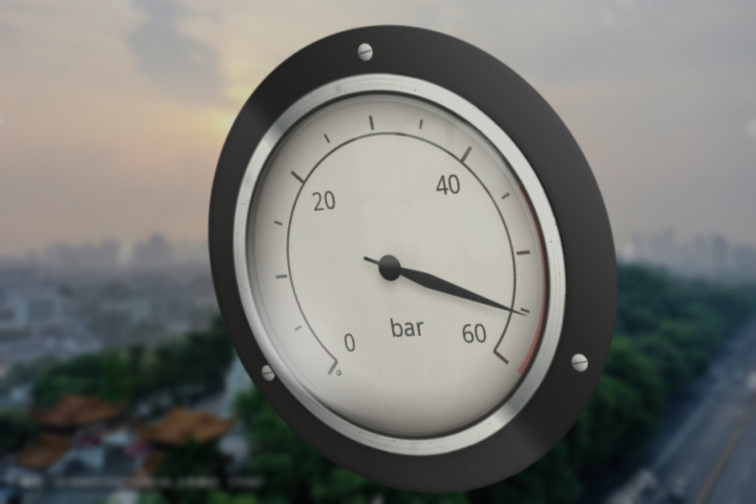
bar 55
